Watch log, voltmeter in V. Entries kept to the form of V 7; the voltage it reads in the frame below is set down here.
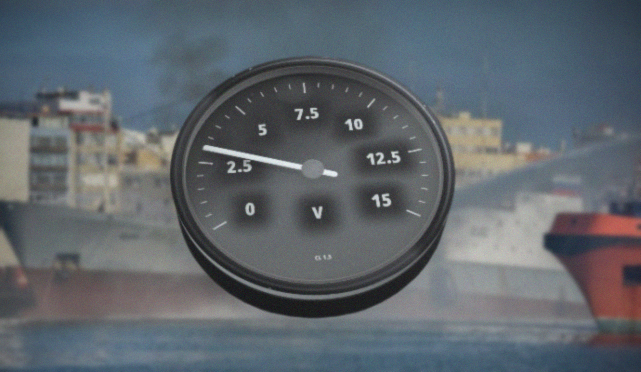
V 3
